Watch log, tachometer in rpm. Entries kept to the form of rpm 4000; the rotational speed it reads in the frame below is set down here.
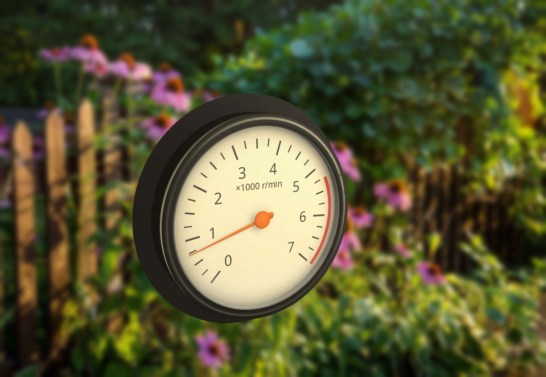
rpm 750
